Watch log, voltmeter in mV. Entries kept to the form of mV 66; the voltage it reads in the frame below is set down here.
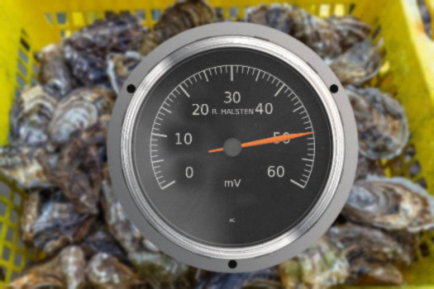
mV 50
